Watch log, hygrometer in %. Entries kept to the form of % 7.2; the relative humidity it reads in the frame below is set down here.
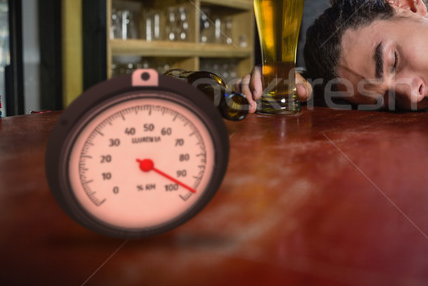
% 95
